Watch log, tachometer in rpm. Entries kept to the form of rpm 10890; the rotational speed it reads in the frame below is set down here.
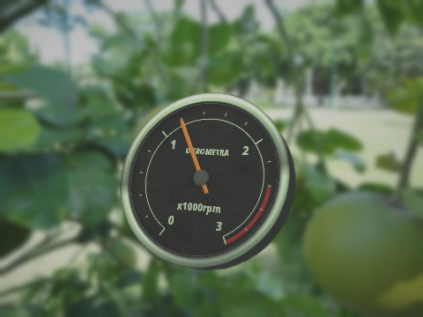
rpm 1200
